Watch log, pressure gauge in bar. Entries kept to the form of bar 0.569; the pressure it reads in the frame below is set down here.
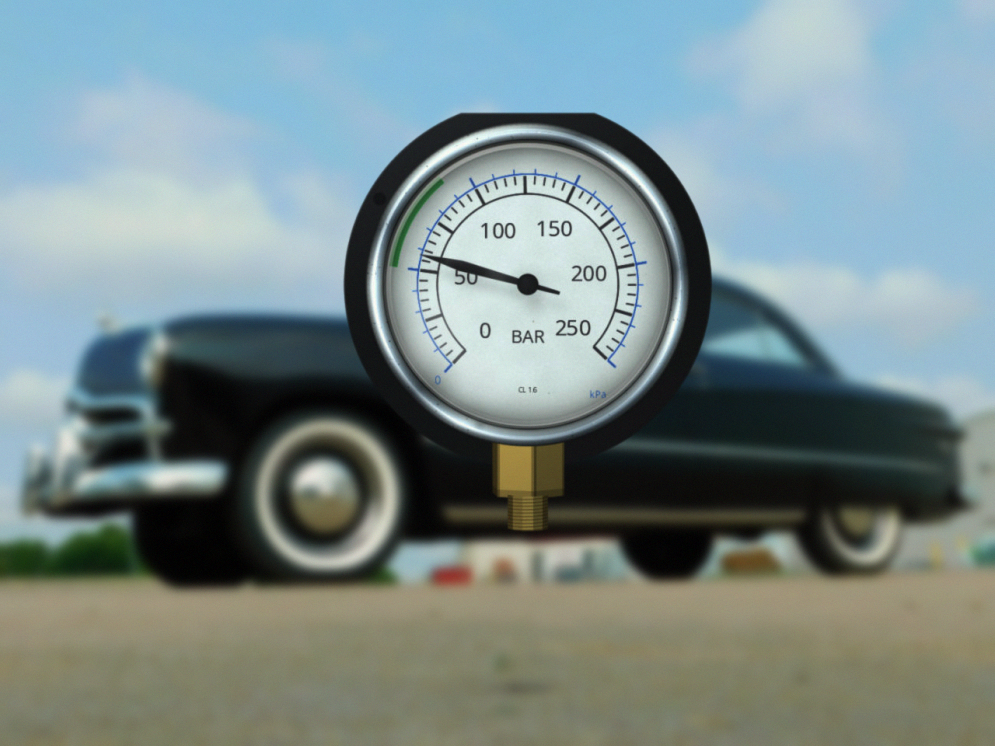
bar 57.5
